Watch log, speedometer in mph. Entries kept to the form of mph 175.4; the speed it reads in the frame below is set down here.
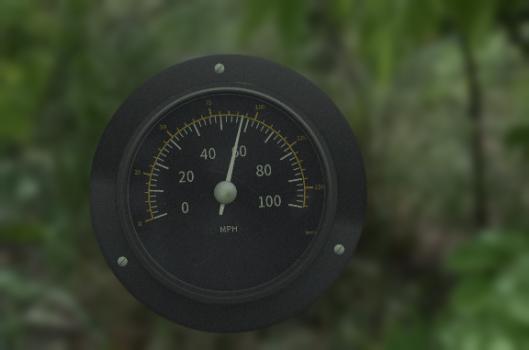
mph 58
